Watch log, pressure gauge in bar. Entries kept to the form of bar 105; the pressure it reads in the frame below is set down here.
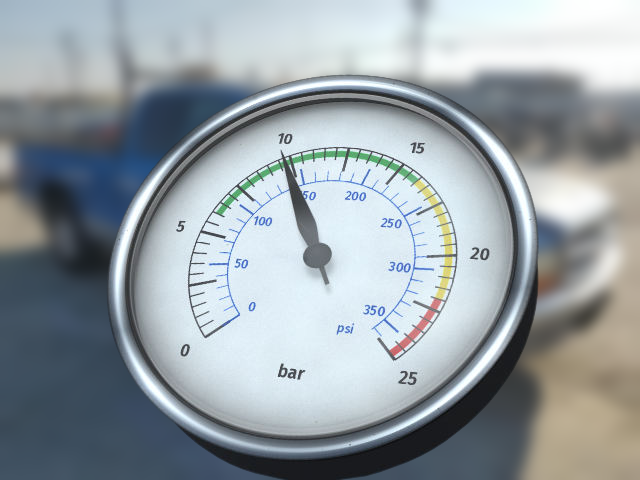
bar 9.75
